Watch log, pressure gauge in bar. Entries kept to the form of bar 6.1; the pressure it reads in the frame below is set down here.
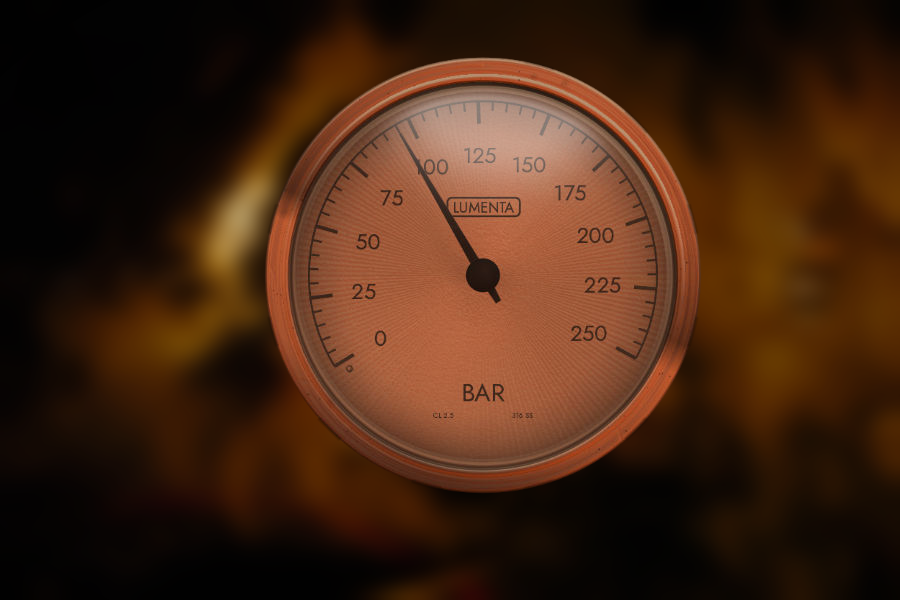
bar 95
